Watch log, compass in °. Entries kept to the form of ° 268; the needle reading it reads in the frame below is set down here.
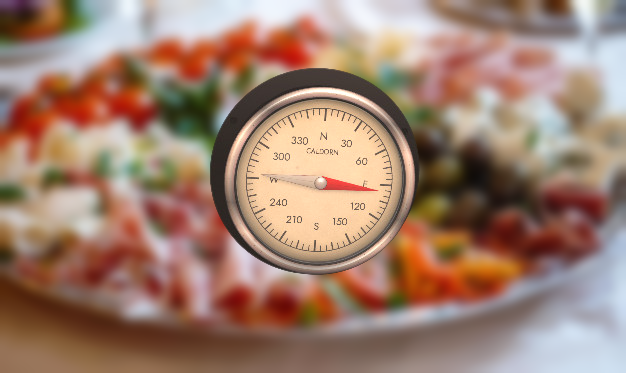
° 95
